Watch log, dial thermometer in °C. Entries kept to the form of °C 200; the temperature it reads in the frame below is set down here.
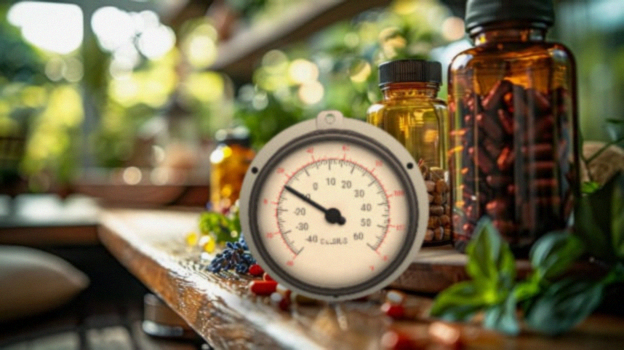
°C -10
